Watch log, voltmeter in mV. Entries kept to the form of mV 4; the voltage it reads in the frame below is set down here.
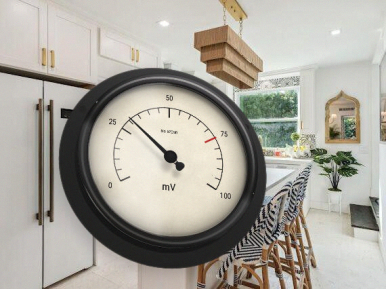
mV 30
